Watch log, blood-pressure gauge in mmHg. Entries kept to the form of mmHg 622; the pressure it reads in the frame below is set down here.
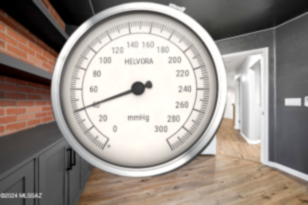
mmHg 40
